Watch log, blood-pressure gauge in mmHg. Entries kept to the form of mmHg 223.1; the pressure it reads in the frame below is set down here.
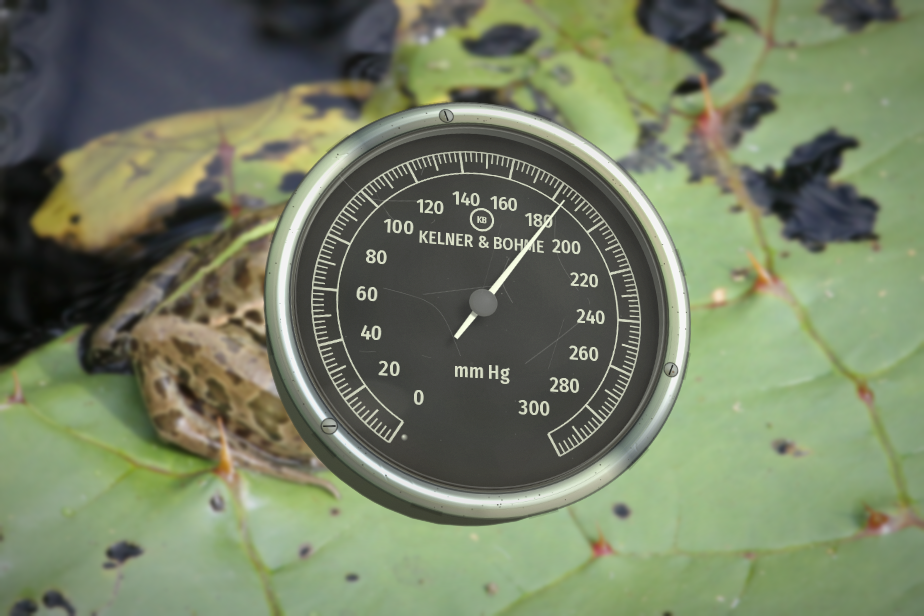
mmHg 184
